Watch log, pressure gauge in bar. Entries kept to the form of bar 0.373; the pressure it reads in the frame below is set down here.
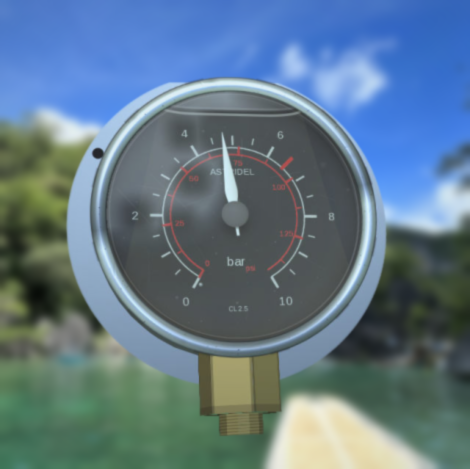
bar 4.75
